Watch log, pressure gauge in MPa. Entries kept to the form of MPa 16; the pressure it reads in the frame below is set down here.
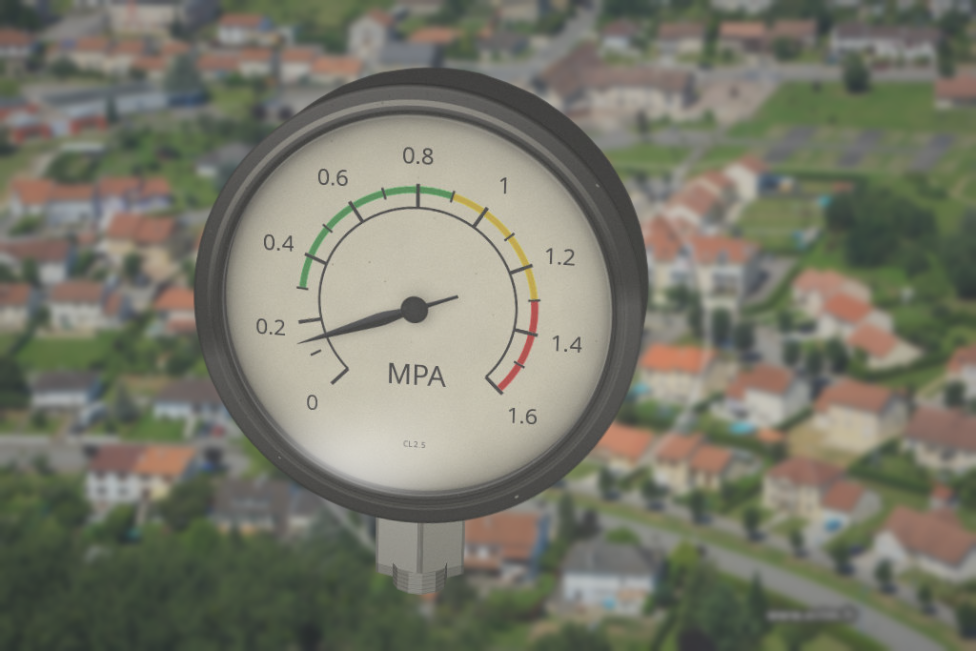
MPa 0.15
